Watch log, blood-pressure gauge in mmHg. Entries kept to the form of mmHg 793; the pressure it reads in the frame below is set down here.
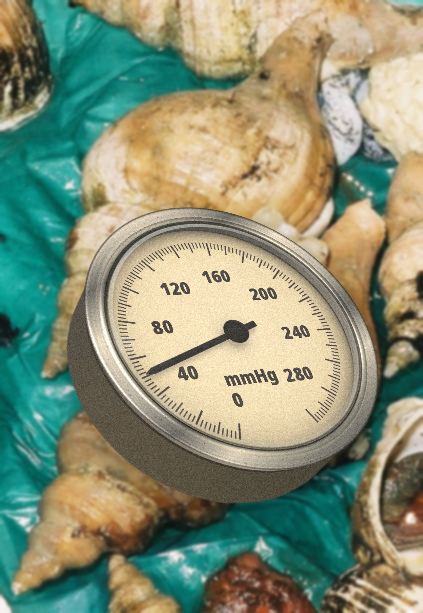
mmHg 50
